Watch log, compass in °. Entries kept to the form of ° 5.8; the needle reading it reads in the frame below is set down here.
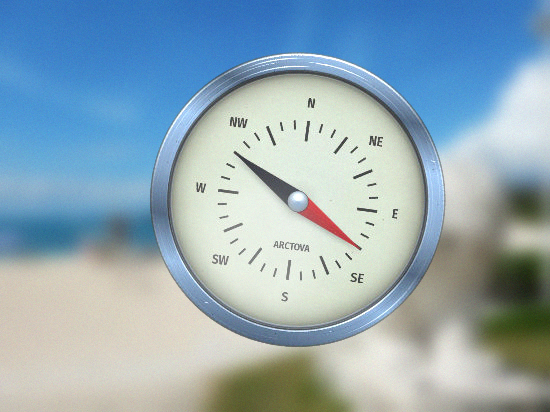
° 120
